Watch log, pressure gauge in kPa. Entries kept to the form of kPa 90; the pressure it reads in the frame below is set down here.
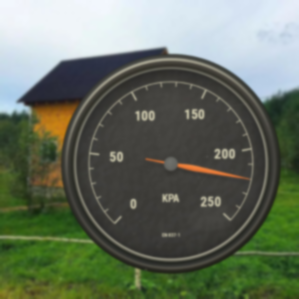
kPa 220
